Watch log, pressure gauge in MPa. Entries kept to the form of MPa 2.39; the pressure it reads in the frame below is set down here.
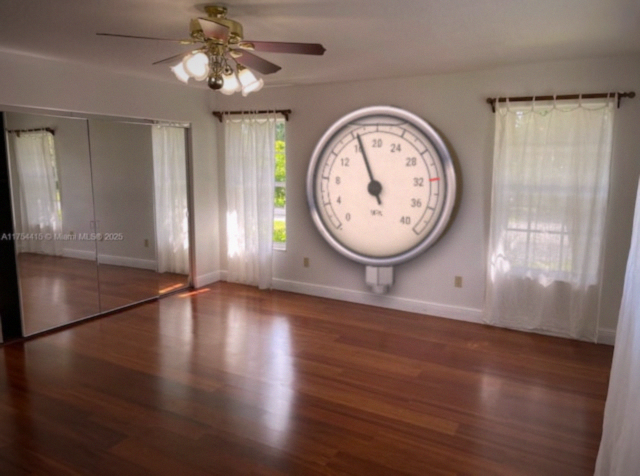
MPa 17
